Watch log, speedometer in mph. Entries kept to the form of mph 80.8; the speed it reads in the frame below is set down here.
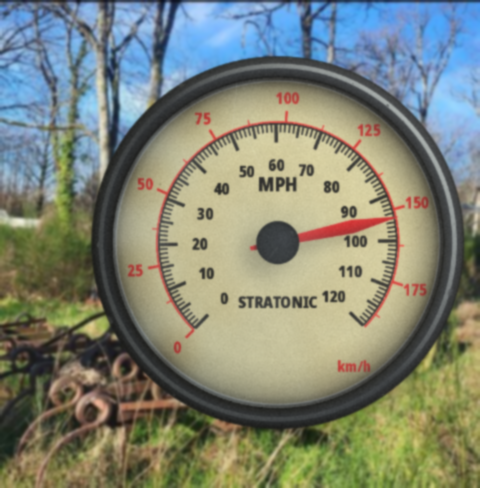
mph 95
